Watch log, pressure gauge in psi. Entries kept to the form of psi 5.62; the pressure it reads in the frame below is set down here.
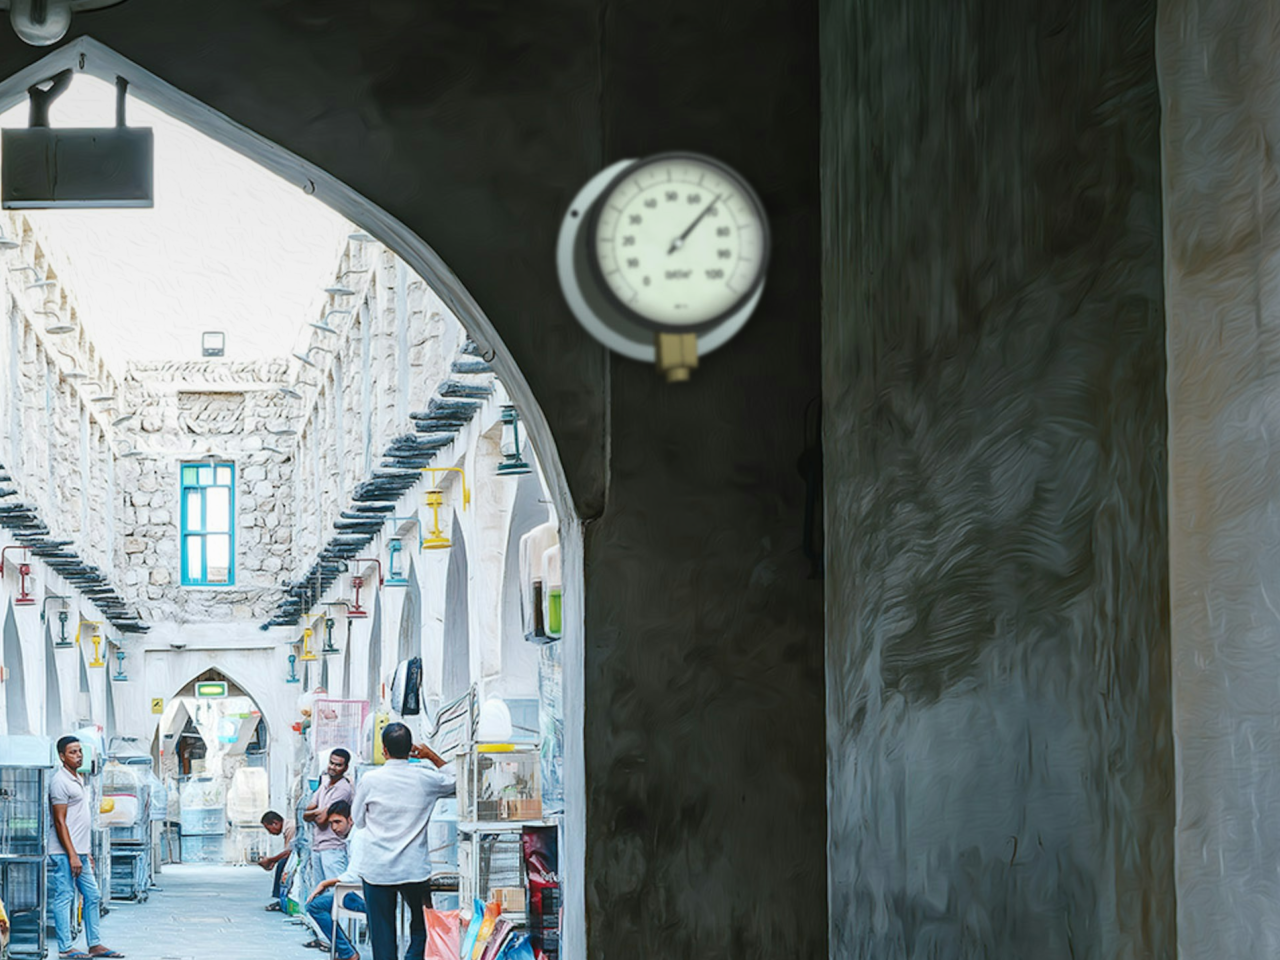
psi 67.5
